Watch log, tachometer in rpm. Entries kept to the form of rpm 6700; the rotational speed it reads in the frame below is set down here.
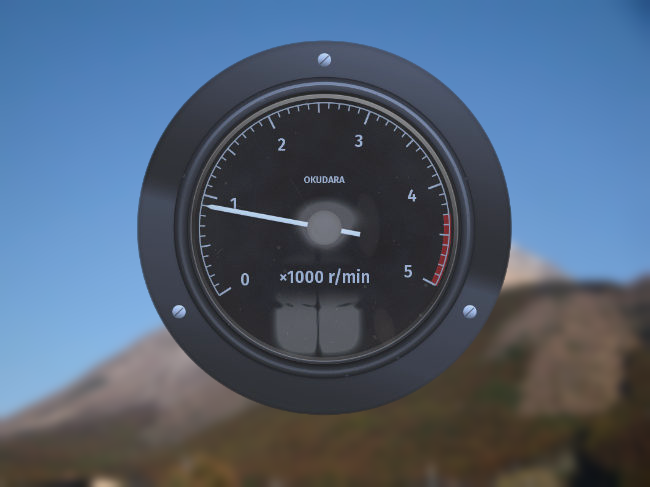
rpm 900
